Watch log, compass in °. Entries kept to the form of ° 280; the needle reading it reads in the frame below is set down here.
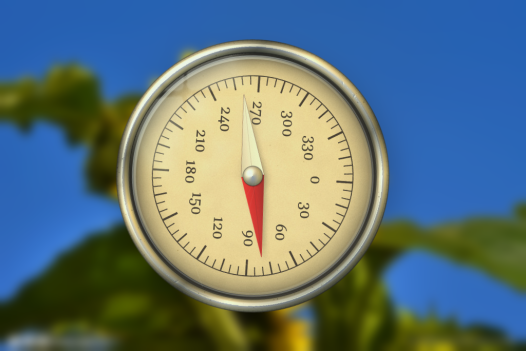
° 80
